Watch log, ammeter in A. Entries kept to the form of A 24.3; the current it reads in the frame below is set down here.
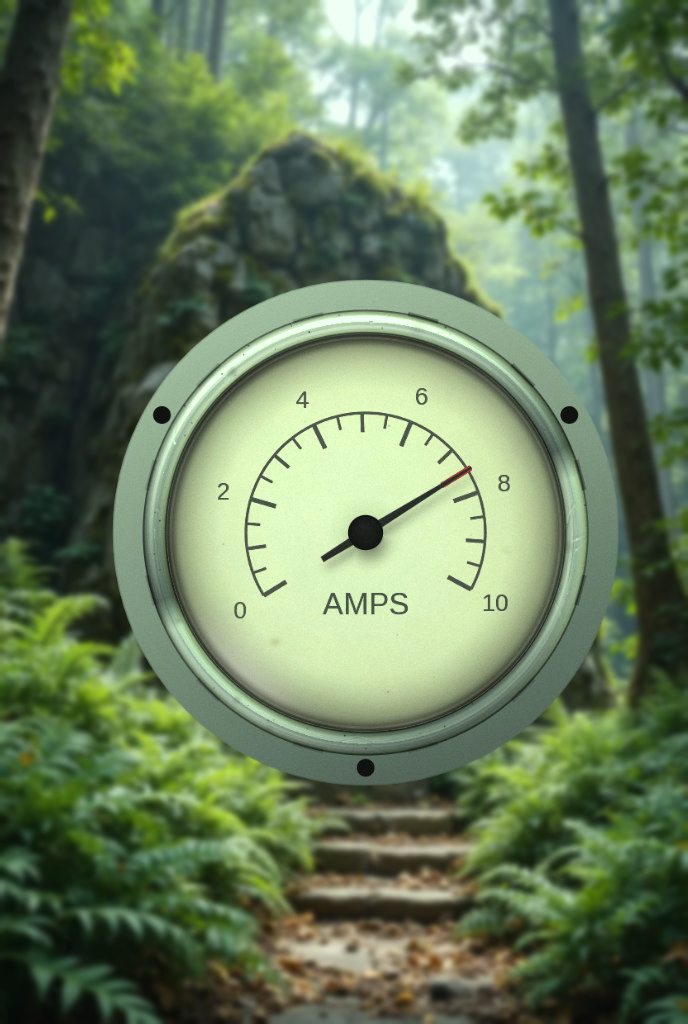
A 7.5
